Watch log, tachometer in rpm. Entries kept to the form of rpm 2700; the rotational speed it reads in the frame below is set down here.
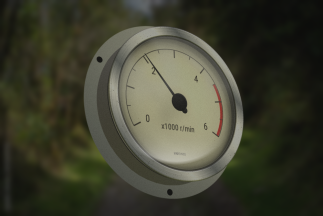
rpm 2000
